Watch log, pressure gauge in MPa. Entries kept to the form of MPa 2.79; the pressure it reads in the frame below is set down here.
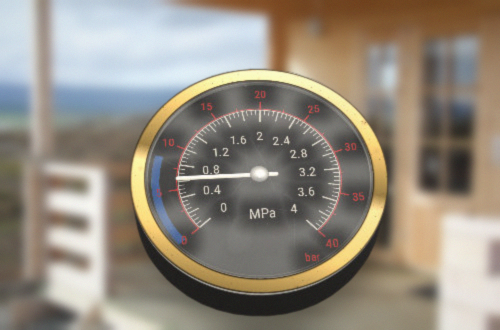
MPa 0.6
